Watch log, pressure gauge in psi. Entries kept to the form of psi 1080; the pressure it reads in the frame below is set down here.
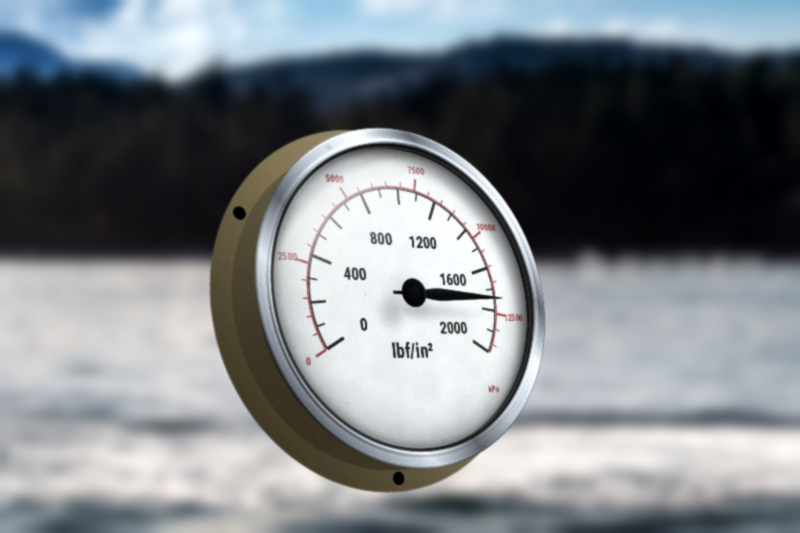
psi 1750
